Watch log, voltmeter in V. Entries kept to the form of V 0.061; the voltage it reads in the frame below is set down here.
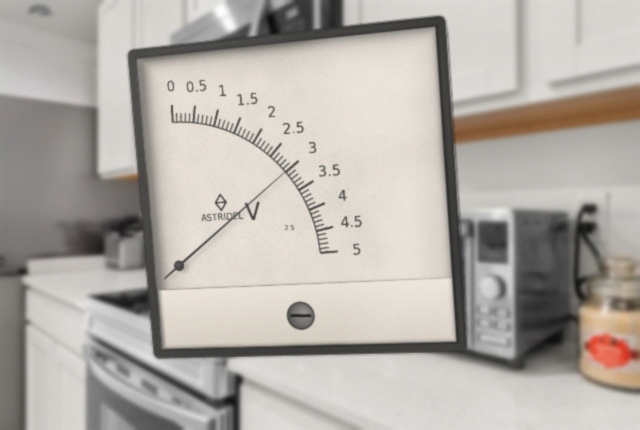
V 3
